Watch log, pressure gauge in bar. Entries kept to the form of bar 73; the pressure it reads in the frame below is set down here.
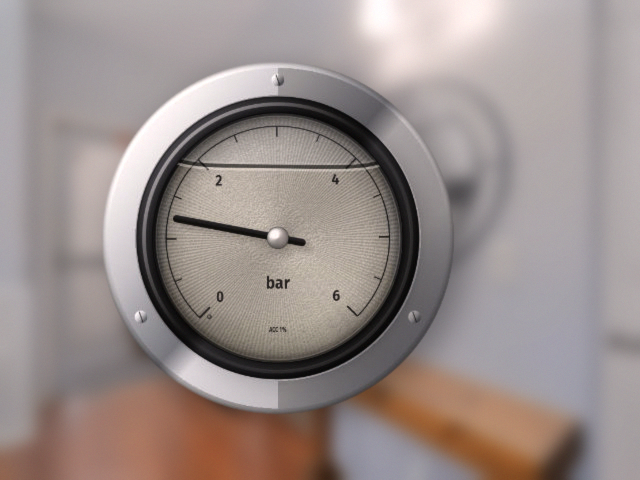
bar 1.25
